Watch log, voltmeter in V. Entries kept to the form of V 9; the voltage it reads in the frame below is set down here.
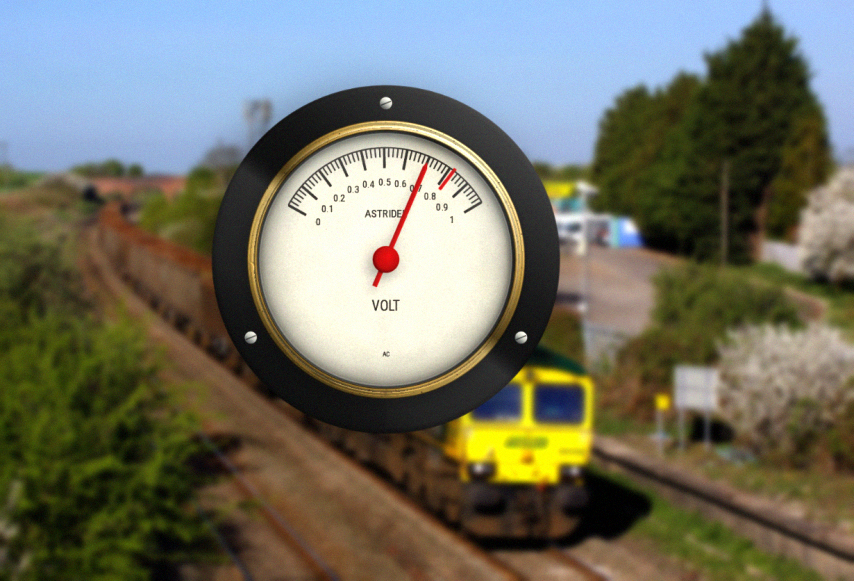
V 0.7
